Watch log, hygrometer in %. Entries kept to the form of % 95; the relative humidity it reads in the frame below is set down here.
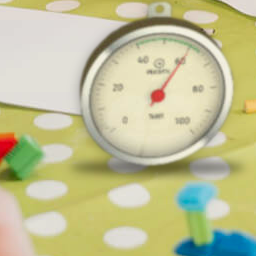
% 60
